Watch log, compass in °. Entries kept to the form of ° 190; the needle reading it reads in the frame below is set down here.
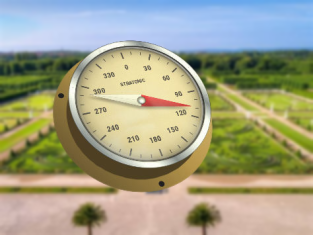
° 110
